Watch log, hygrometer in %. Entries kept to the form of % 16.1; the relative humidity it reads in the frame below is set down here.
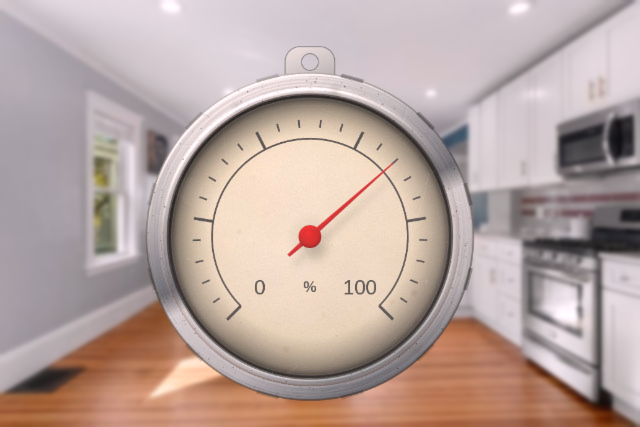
% 68
